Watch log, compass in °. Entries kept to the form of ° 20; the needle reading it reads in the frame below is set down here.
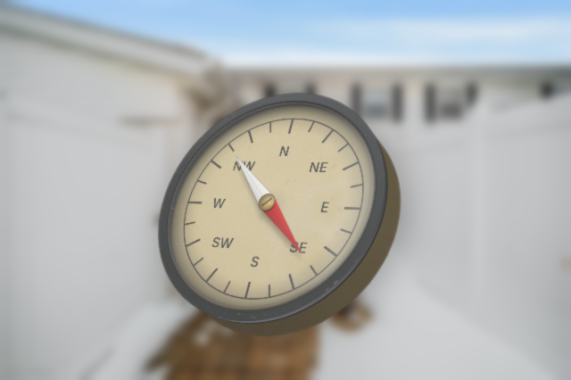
° 135
